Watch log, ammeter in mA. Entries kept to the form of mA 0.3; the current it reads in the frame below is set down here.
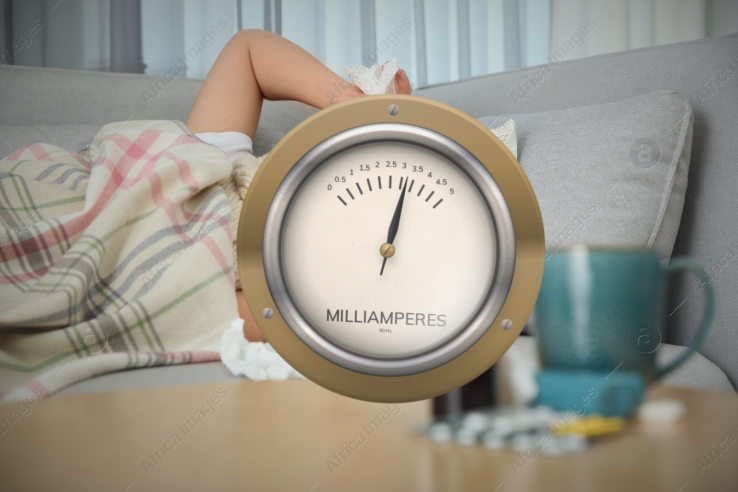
mA 3.25
